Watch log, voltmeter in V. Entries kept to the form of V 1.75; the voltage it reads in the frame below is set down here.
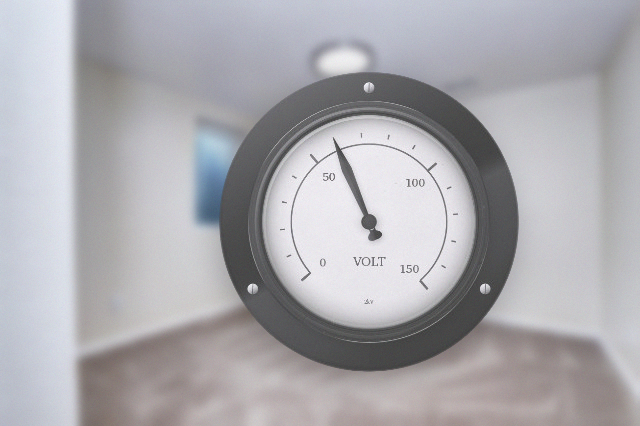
V 60
